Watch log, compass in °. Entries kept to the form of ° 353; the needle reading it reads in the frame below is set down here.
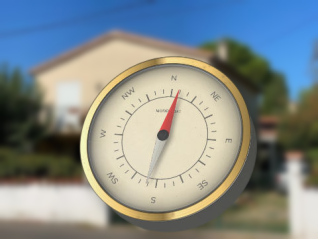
° 10
